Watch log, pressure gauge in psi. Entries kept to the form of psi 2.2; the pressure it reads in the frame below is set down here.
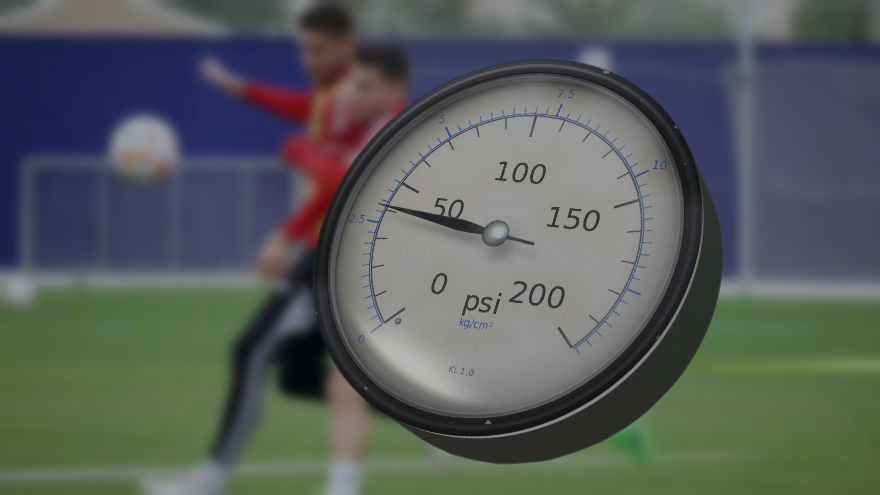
psi 40
